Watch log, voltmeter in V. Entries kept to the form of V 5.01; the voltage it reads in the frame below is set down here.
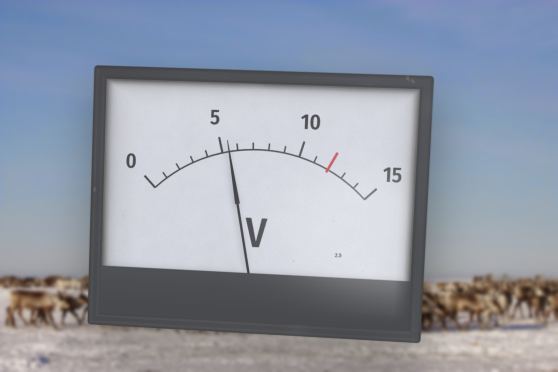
V 5.5
